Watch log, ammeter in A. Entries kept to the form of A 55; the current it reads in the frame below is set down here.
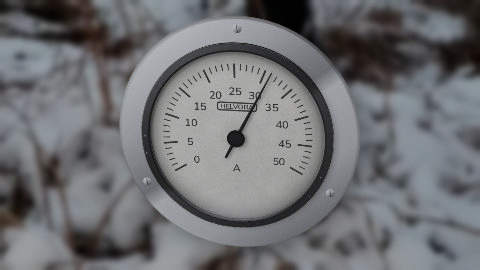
A 31
